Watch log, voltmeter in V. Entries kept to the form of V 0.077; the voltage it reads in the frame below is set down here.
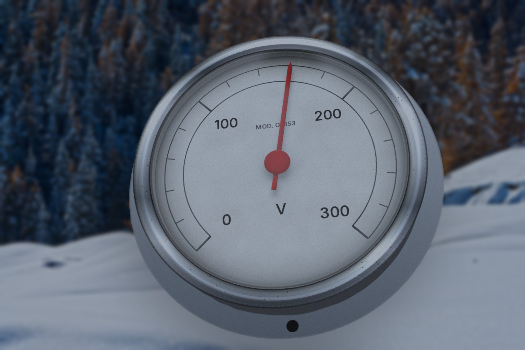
V 160
